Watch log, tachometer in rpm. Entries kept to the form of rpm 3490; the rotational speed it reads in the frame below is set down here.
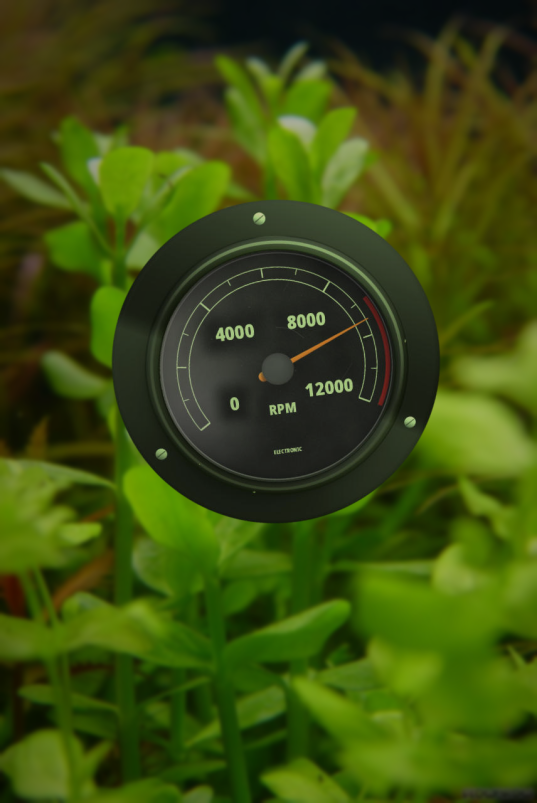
rpm 9500
